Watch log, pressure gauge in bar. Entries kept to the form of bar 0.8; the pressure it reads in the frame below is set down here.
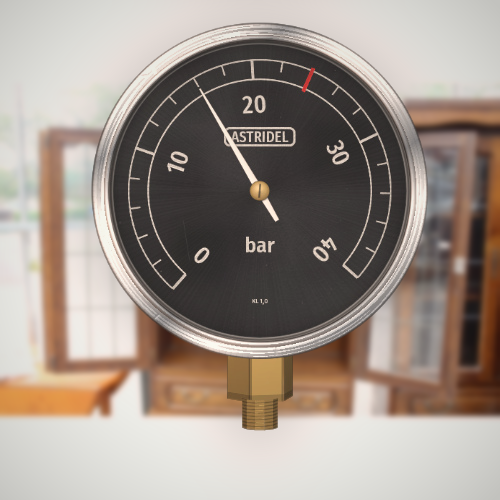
bar 16
